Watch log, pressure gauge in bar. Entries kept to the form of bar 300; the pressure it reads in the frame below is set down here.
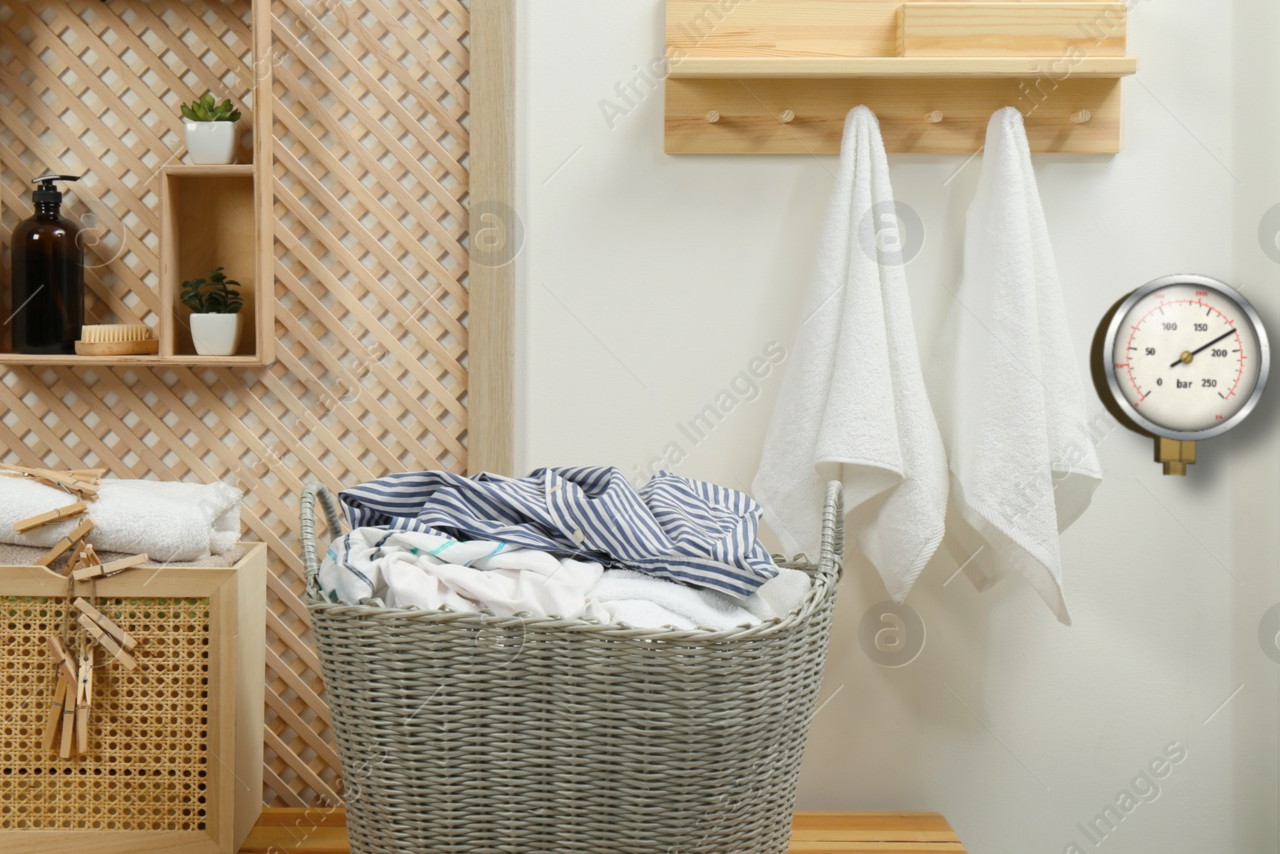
bar 180
